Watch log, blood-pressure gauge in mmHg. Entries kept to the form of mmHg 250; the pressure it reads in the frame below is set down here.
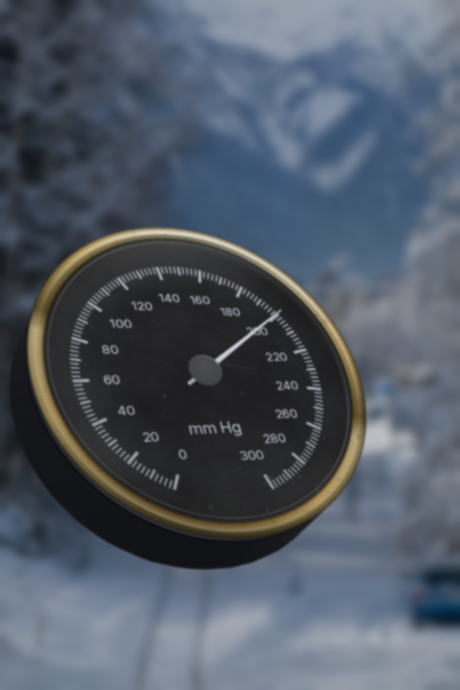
mmHg 200
